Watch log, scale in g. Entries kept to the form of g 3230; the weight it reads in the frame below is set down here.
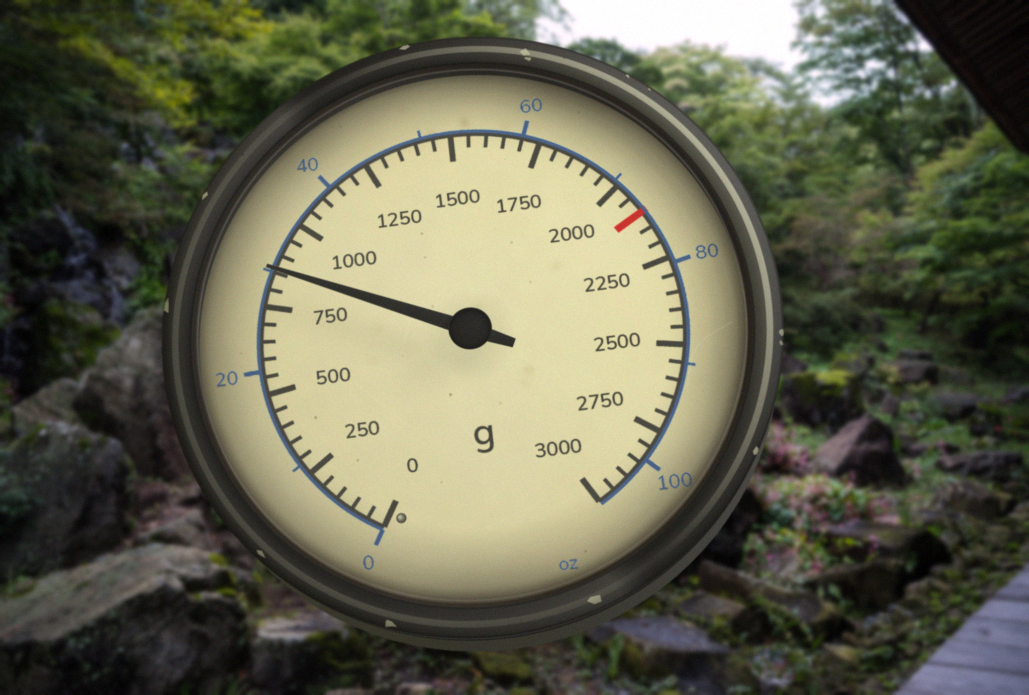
g 850
